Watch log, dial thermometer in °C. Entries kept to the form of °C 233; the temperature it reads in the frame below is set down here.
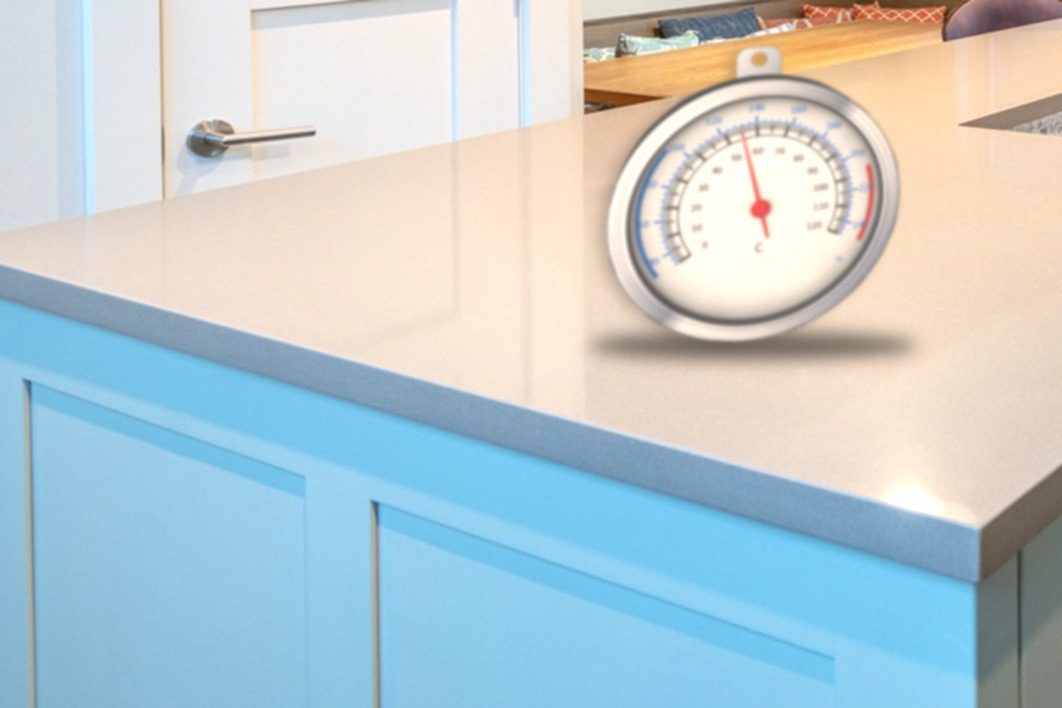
°C 55
